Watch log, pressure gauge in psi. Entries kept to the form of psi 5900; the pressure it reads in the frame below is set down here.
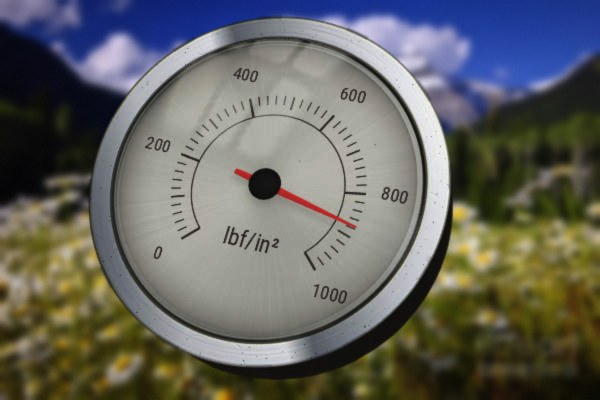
psi 880
